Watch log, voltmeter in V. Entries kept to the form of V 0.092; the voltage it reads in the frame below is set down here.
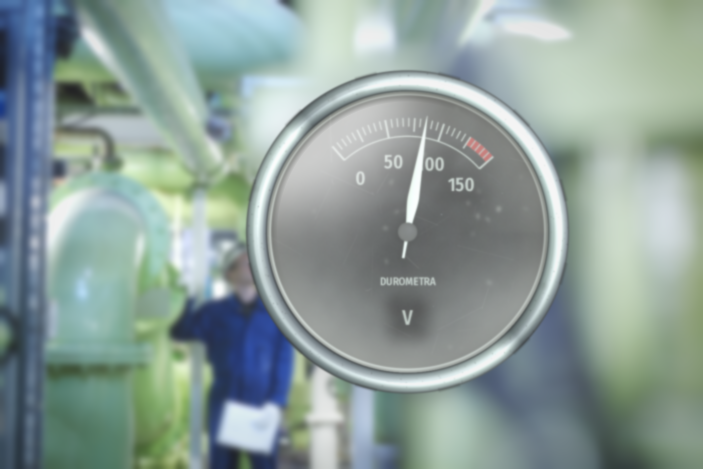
V 85
